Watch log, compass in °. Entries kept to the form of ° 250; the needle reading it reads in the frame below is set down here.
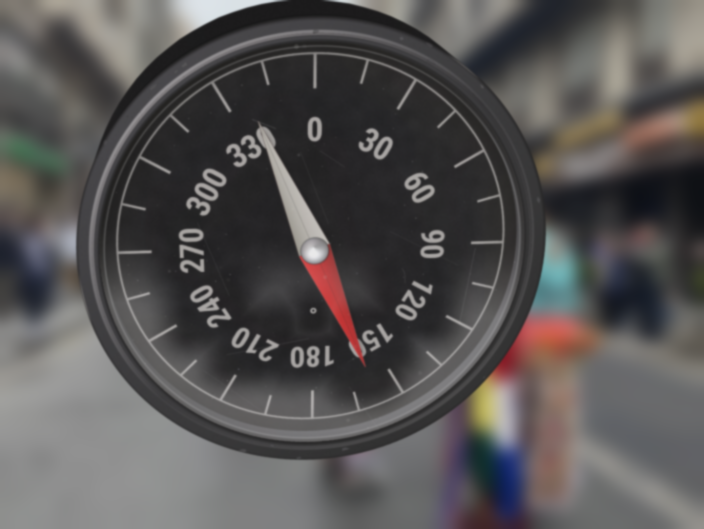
° 157.5
